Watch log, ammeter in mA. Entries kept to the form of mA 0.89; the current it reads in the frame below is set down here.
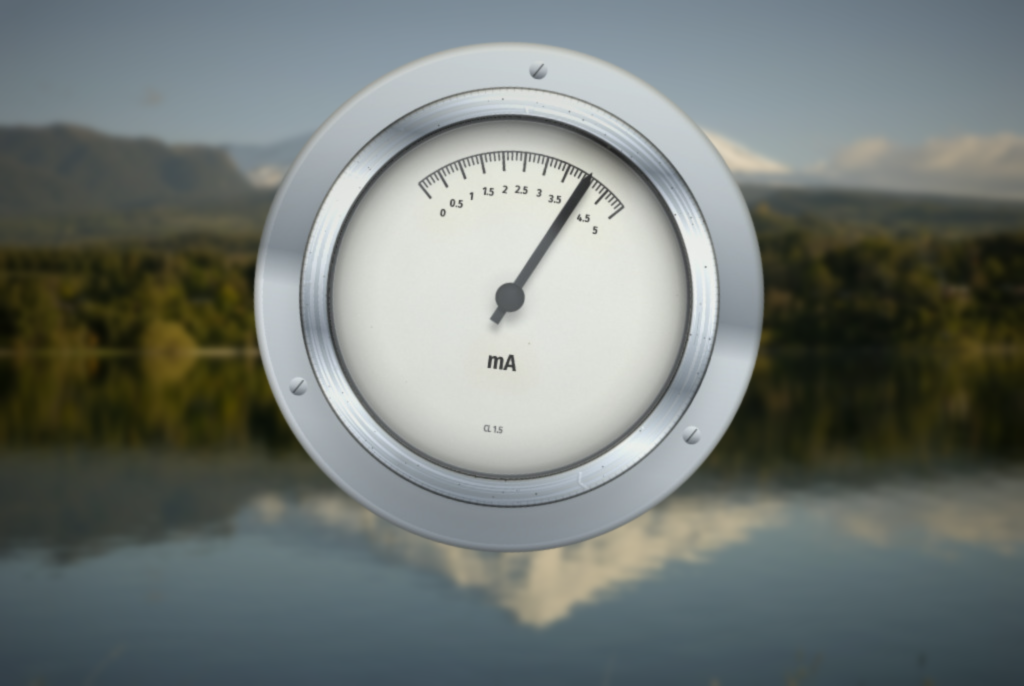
mA 4
